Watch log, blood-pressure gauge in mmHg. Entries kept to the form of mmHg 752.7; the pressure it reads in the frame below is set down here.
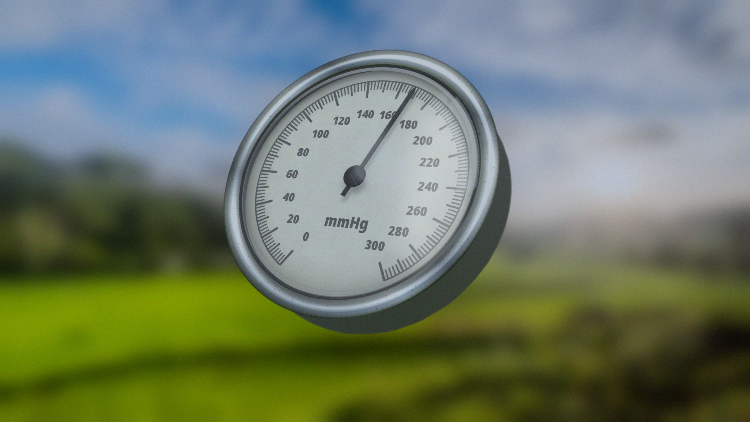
mmHg 170
